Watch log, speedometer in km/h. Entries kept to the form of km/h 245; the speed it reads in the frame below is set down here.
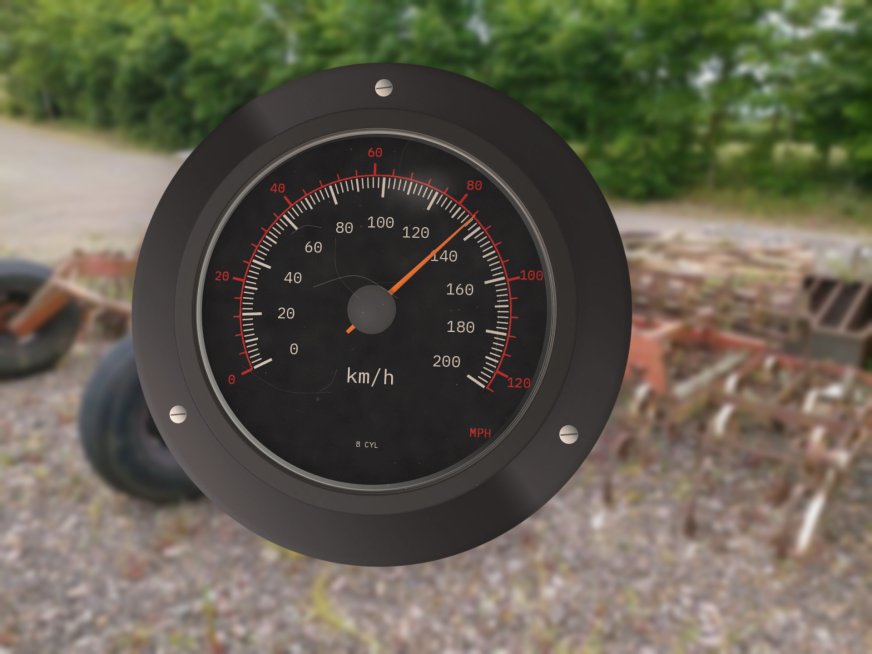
km/h 136
